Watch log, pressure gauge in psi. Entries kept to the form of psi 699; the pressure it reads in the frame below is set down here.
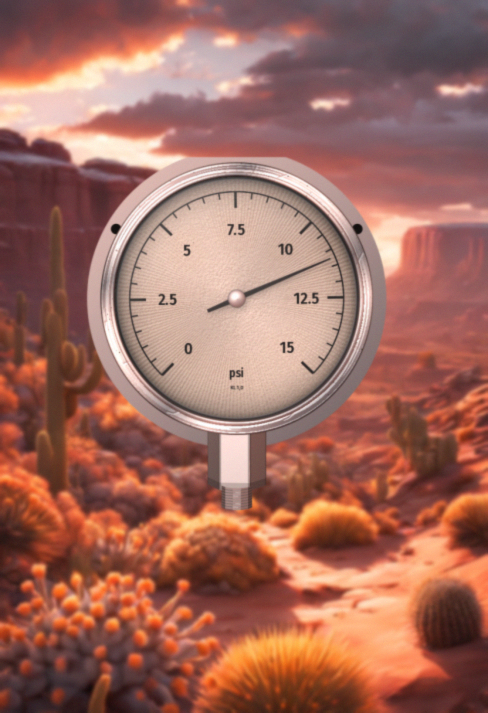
psi 11.25
